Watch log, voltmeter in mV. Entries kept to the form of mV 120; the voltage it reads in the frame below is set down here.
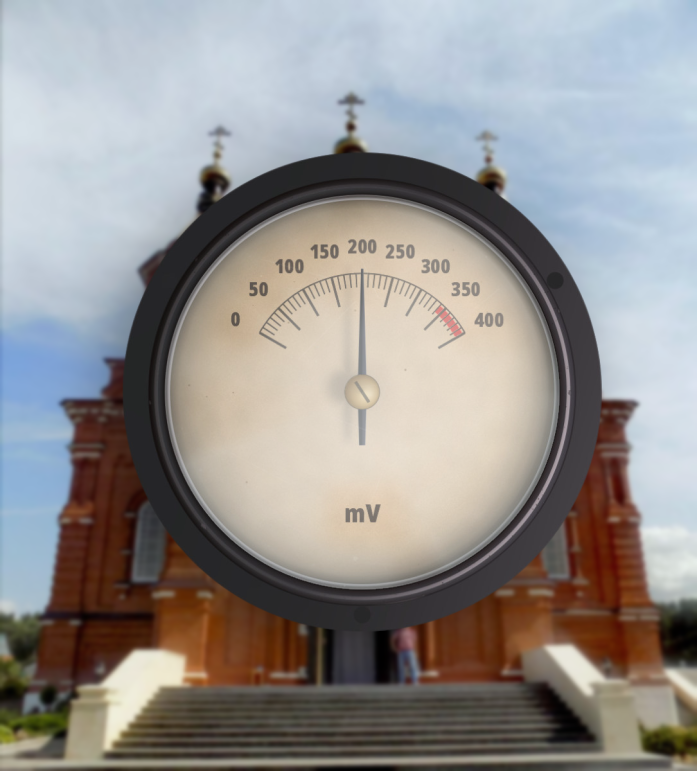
mV 200
